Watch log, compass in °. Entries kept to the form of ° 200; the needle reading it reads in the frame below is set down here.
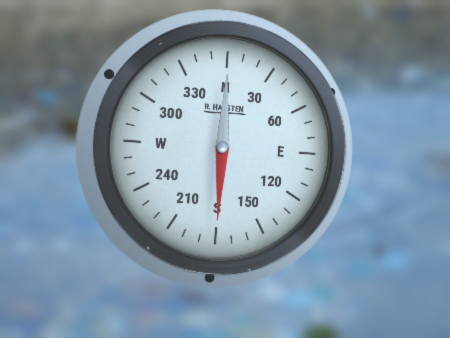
° 180
